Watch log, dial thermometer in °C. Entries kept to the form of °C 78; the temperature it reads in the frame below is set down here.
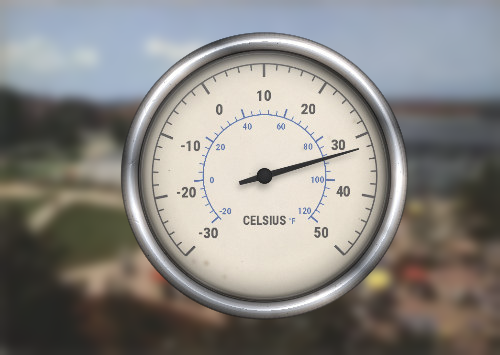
°C 32
